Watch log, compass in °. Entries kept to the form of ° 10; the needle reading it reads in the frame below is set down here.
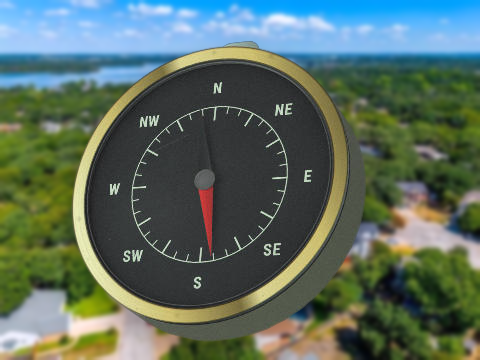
° 170
